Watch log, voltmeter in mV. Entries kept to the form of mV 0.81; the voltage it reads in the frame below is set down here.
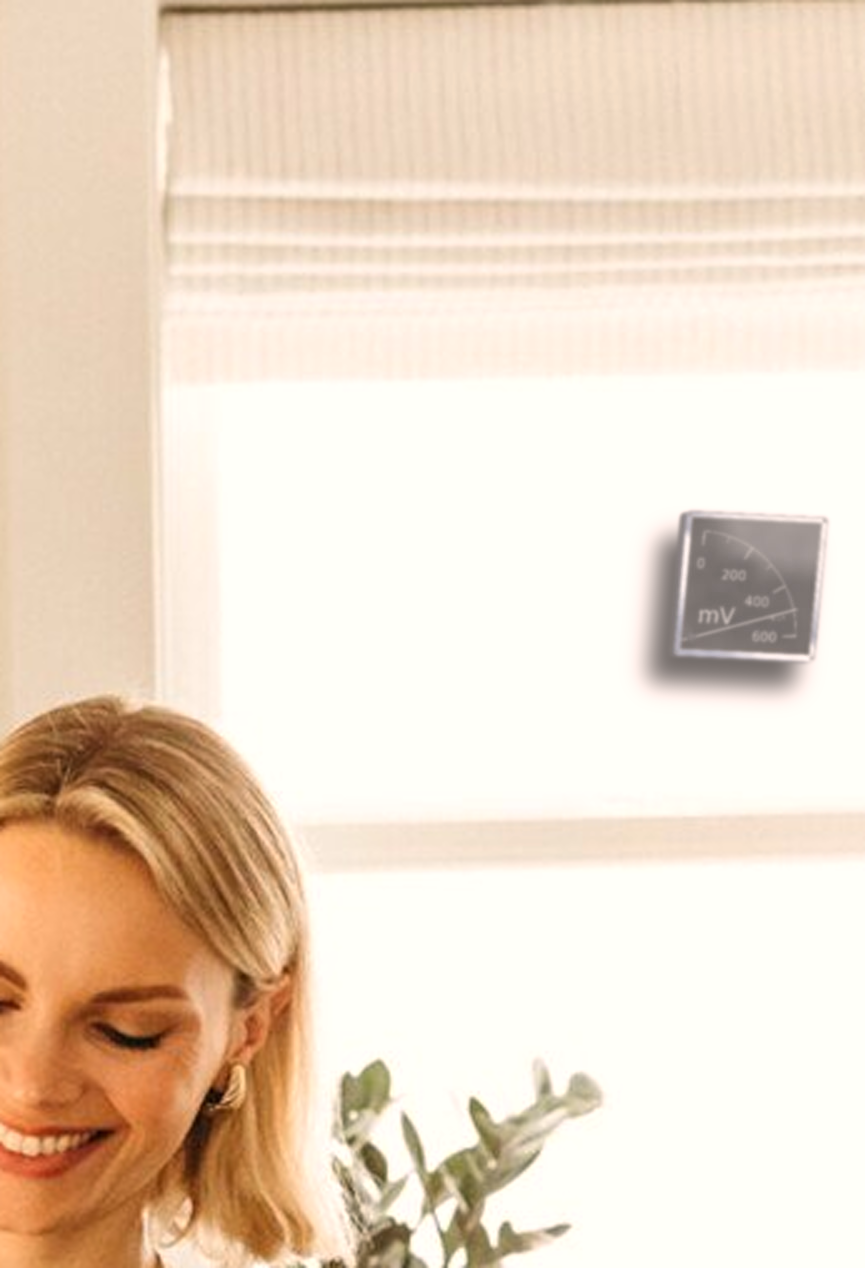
mV 500
